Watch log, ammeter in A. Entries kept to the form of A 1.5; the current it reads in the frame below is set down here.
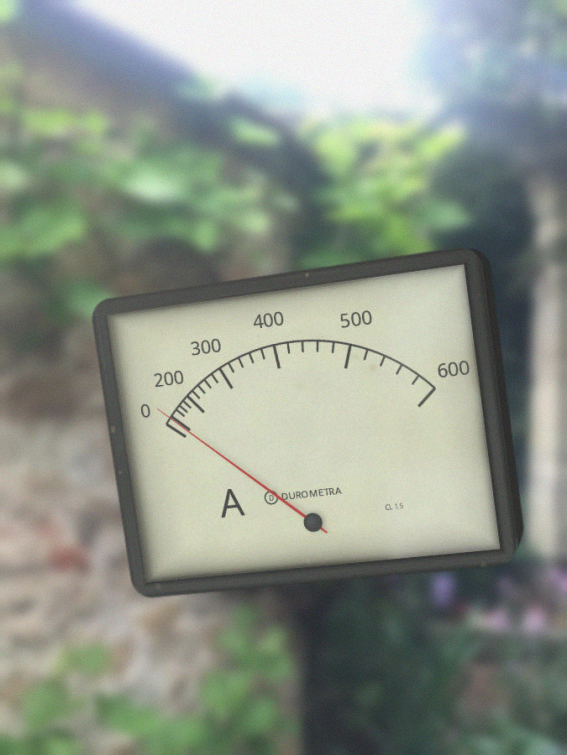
A 100
